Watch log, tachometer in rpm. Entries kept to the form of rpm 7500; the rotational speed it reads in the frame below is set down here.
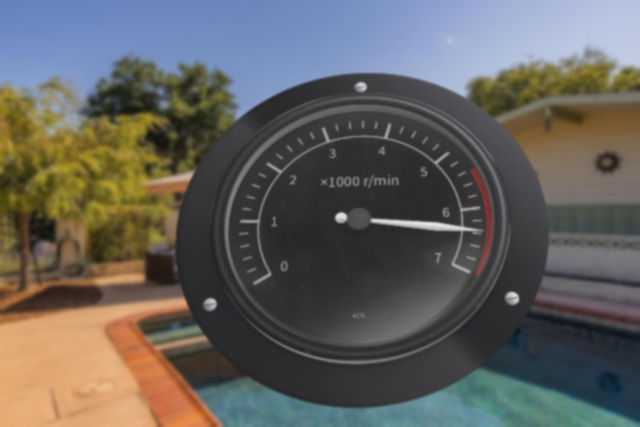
rpm 6400
